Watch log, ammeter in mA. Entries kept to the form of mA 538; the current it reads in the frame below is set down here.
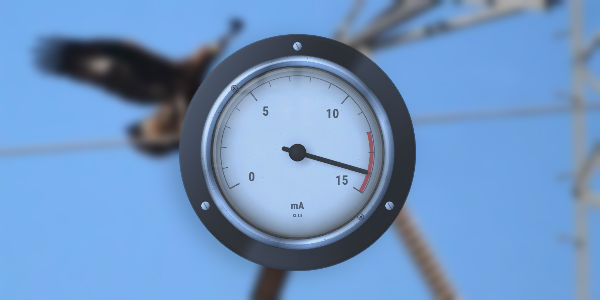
mA 14
